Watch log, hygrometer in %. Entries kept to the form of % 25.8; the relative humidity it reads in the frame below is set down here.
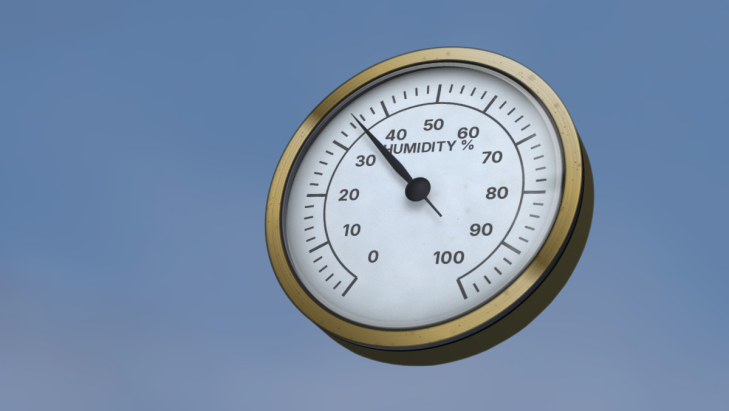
% 35
